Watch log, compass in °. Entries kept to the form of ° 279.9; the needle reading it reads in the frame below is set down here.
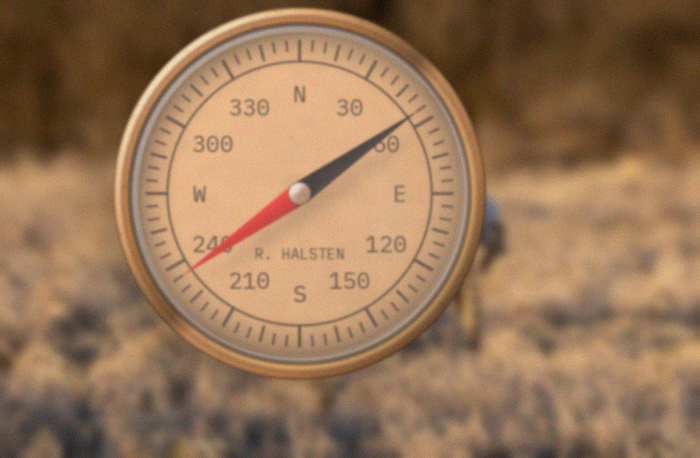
° 235
